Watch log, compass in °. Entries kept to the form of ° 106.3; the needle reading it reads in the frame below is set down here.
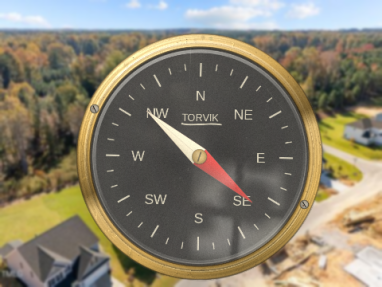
° 130
